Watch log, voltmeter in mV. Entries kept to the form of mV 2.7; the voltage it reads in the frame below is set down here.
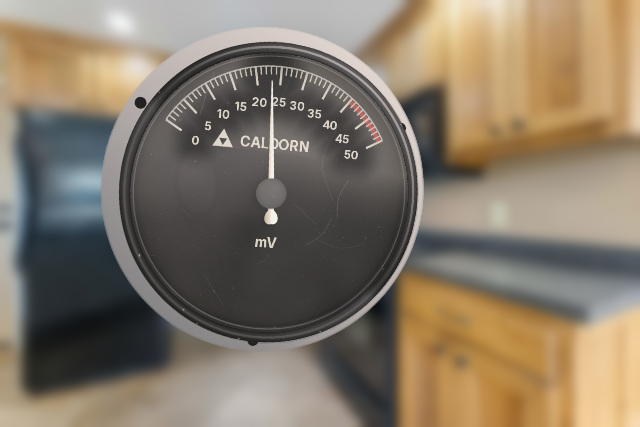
mV 23
